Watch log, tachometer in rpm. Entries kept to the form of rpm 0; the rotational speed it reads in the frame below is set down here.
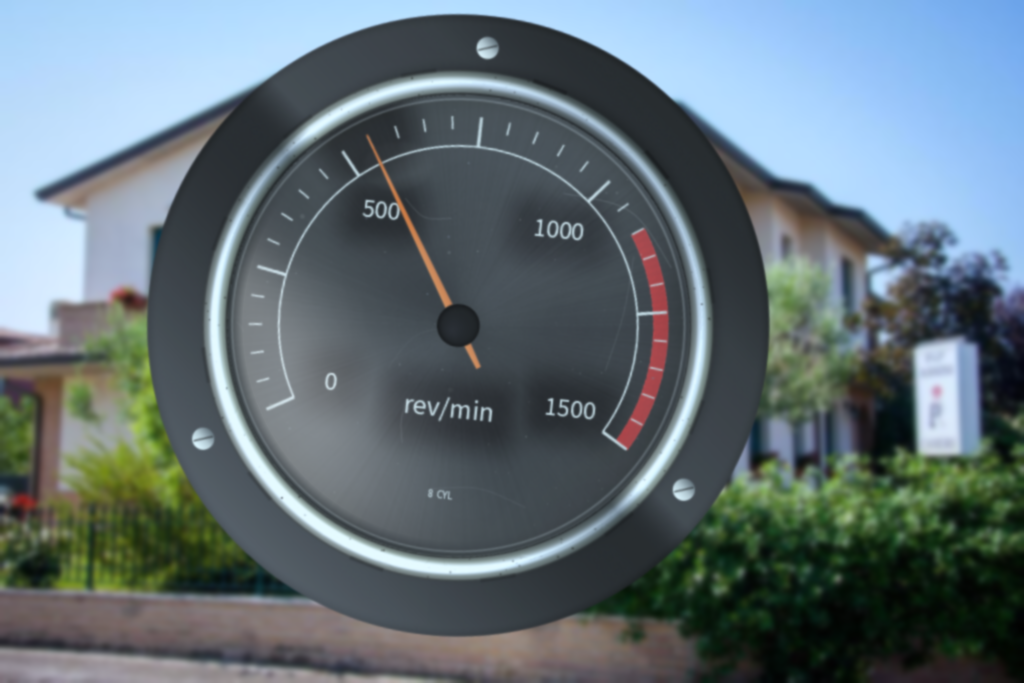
rpm 550
